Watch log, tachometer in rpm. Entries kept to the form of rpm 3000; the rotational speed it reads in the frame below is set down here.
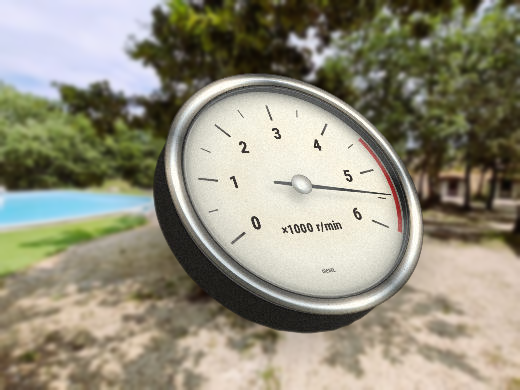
rpm 5500
